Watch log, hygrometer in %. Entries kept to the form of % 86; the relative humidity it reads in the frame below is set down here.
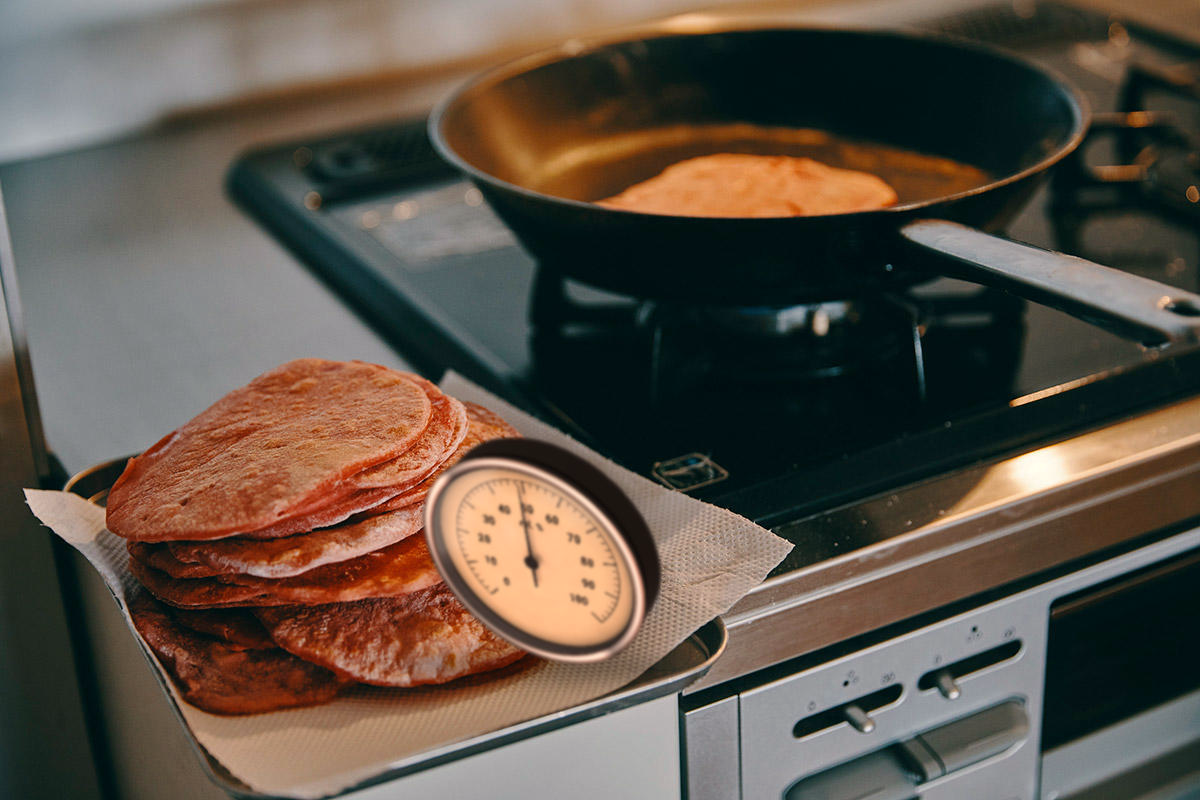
% 50
